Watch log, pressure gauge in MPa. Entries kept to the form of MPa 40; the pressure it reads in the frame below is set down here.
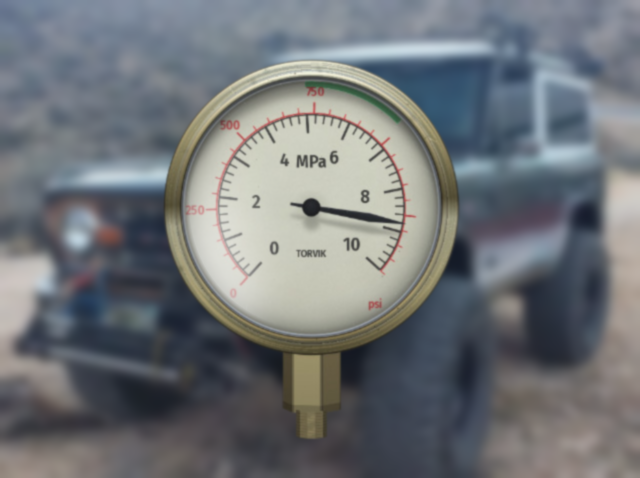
MPa 8.8
